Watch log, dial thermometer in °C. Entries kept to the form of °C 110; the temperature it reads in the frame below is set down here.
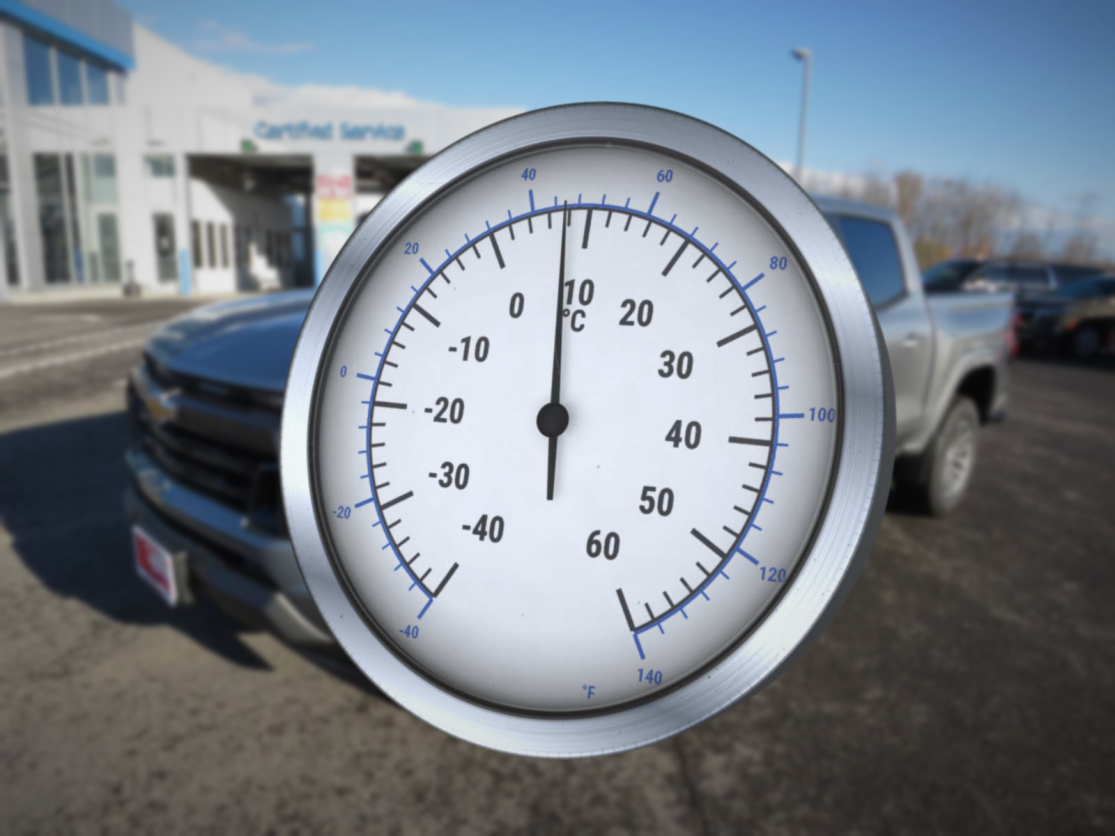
°C 8
